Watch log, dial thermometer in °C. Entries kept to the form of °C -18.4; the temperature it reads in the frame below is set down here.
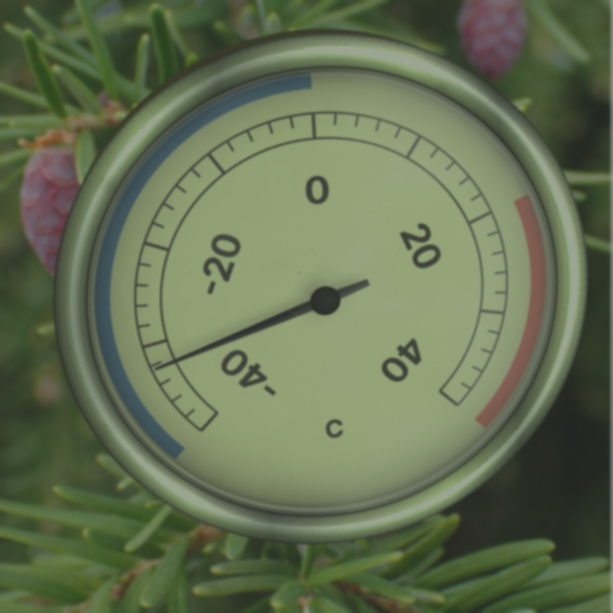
°C -32
